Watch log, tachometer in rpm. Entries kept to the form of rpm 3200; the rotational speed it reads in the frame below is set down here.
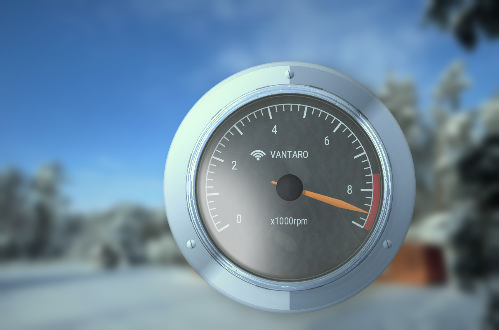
rpm 8600
